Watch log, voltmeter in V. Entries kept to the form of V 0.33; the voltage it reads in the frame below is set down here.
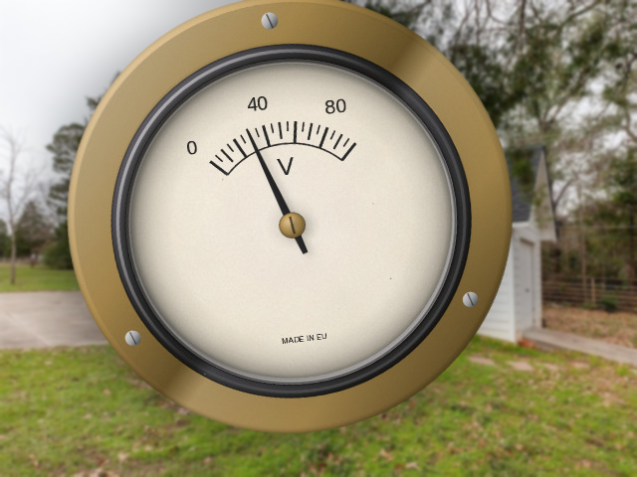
V 30
